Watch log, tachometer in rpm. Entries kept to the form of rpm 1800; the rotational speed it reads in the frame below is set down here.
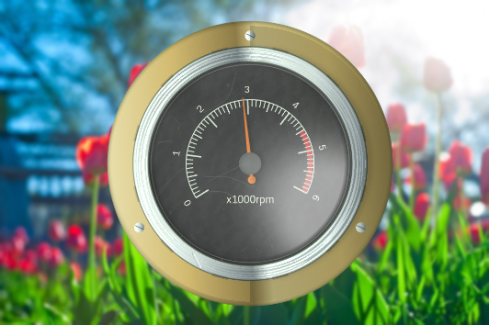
rpm 2900
